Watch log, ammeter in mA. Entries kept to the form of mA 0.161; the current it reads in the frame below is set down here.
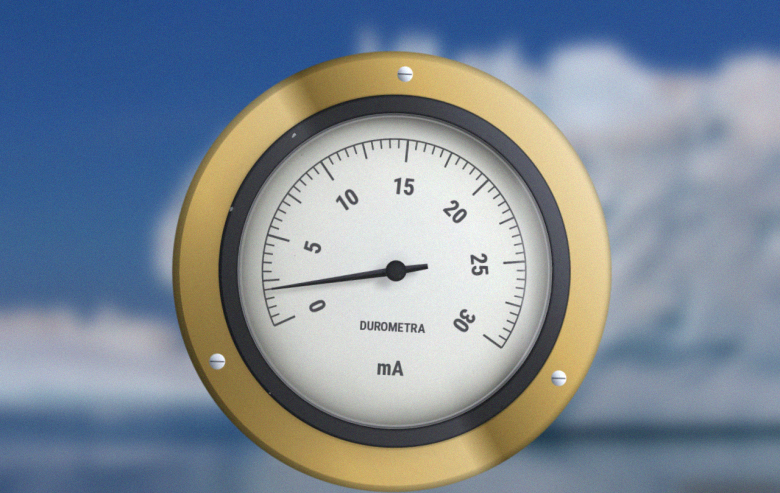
mA 2
